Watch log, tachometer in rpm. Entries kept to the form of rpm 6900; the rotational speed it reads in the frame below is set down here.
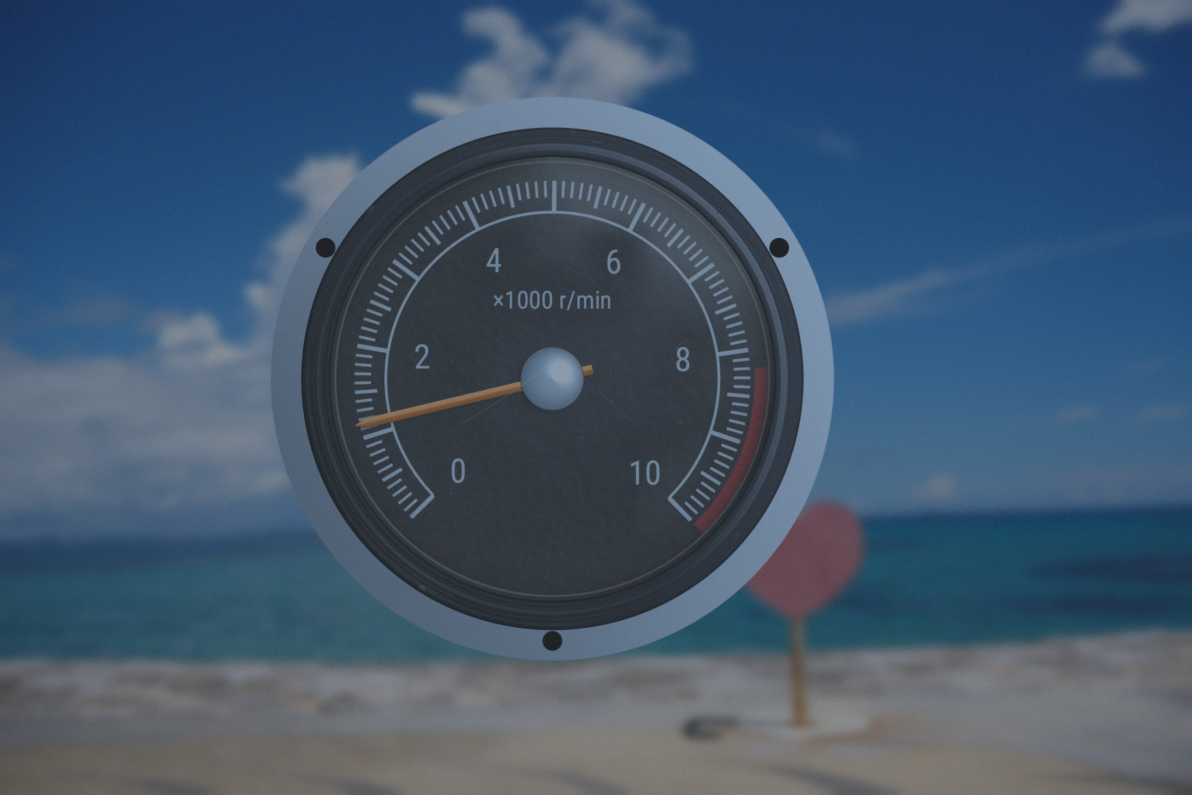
rpm 1150
